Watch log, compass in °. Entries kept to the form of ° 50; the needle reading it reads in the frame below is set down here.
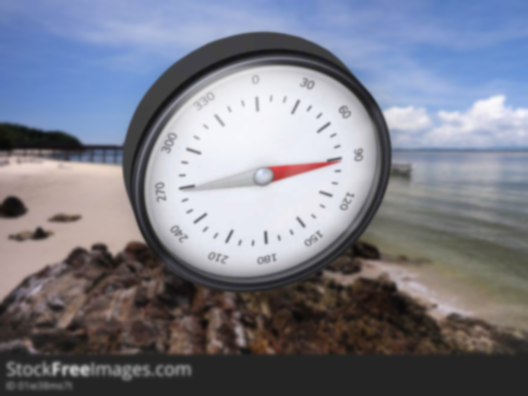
° 90
